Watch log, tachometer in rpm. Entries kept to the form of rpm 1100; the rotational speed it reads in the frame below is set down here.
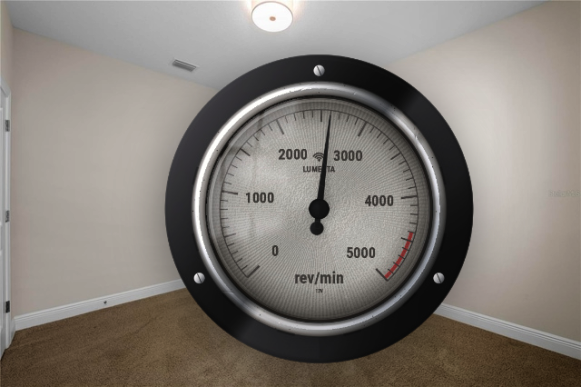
rpm 2600
